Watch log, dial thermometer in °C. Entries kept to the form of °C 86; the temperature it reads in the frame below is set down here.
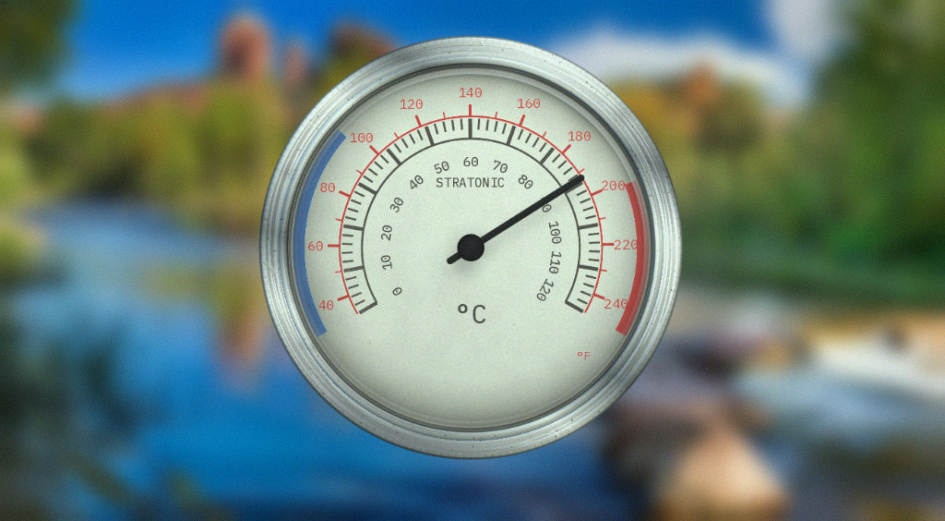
°C 89
